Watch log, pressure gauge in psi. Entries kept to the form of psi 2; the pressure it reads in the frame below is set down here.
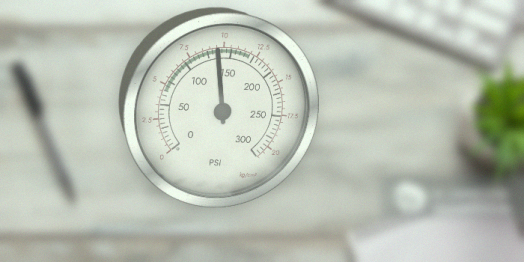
psi 135
